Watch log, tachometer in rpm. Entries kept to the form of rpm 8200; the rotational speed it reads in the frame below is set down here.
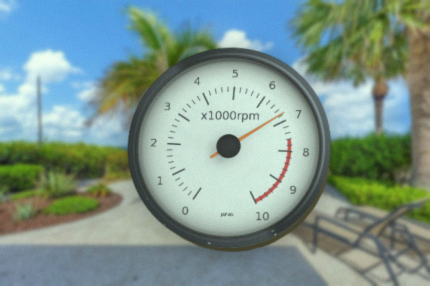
rpm 6800
